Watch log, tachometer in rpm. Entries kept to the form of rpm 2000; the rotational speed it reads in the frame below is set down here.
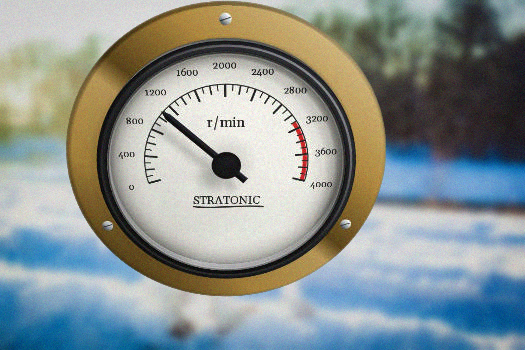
rpm 1100
